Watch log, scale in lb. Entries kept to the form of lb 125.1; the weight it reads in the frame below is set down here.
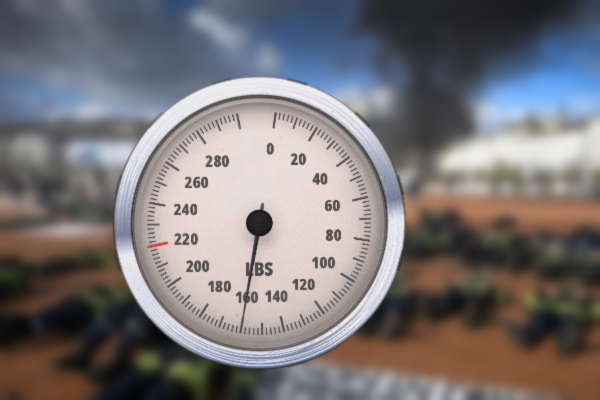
lb 160
